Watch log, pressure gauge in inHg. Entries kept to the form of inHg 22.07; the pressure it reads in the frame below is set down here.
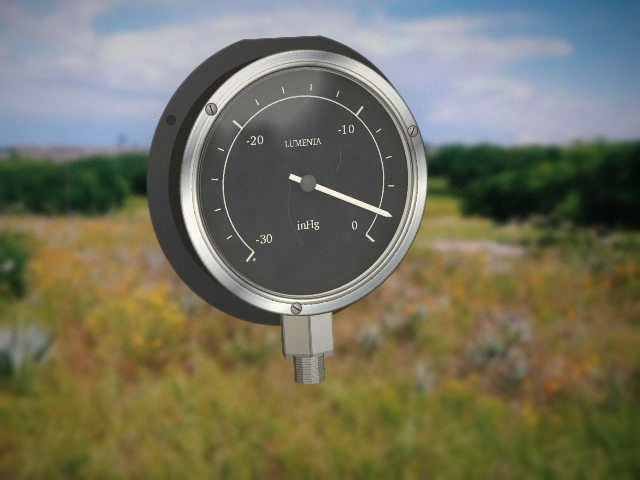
inHg -2
